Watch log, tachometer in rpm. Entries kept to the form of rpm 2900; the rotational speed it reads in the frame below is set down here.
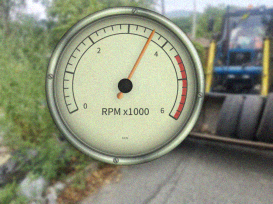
rpm 3600
